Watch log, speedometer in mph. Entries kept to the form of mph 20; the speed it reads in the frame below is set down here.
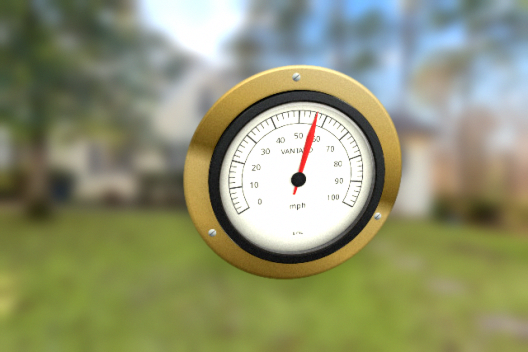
mph 56
